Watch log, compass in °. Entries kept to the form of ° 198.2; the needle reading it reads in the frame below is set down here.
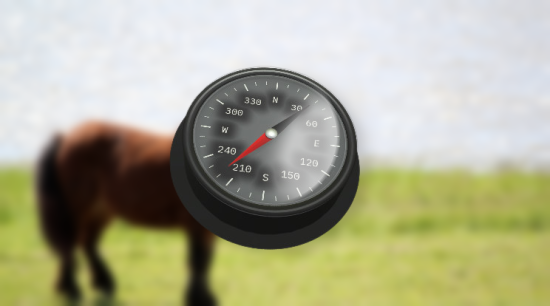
° 220
